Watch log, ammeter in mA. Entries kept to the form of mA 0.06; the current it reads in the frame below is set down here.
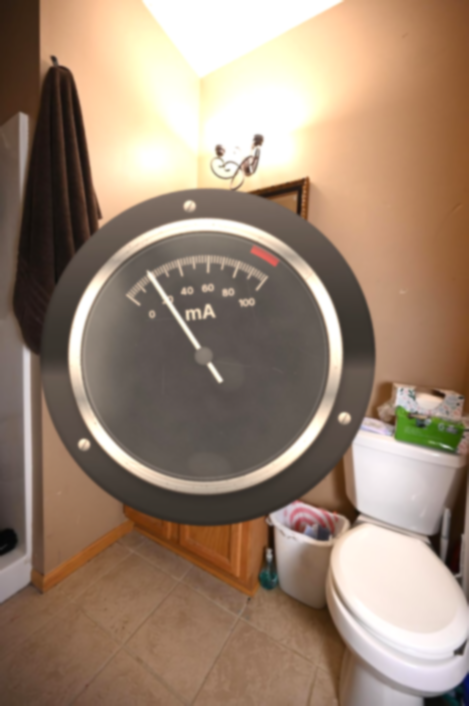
mA 20
